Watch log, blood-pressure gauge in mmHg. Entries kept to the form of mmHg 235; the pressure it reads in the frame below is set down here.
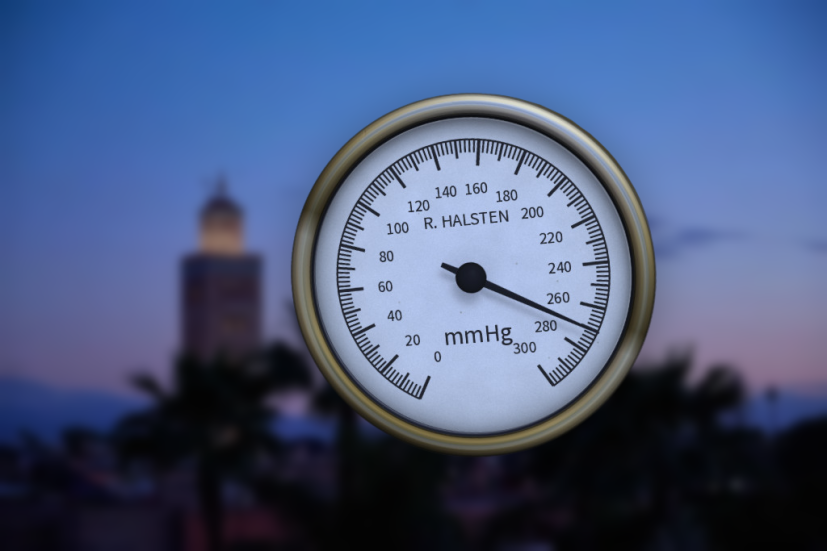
mmHg 270
